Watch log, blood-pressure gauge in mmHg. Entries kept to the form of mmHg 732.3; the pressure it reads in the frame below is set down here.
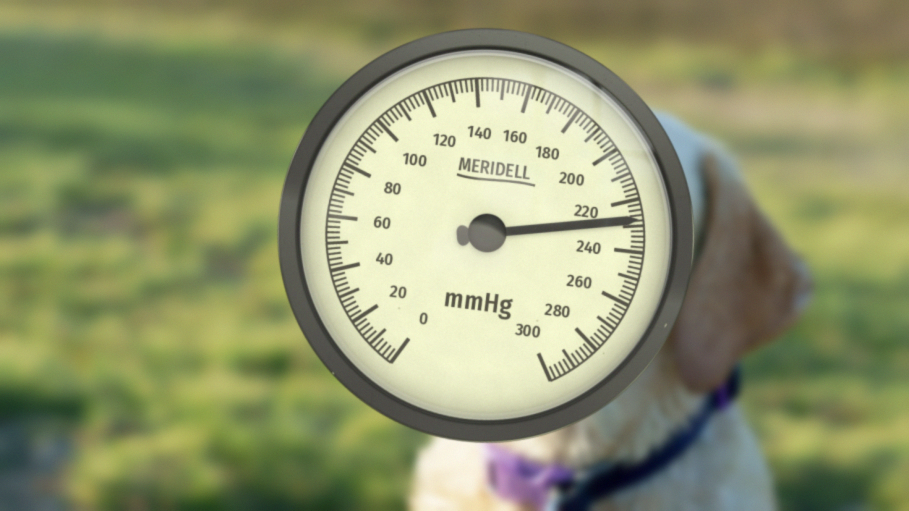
mmHg 228
